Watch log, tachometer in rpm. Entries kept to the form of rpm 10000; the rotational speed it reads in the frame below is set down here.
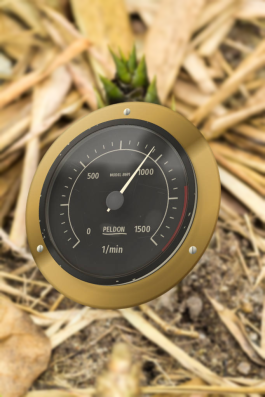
rpm 950
